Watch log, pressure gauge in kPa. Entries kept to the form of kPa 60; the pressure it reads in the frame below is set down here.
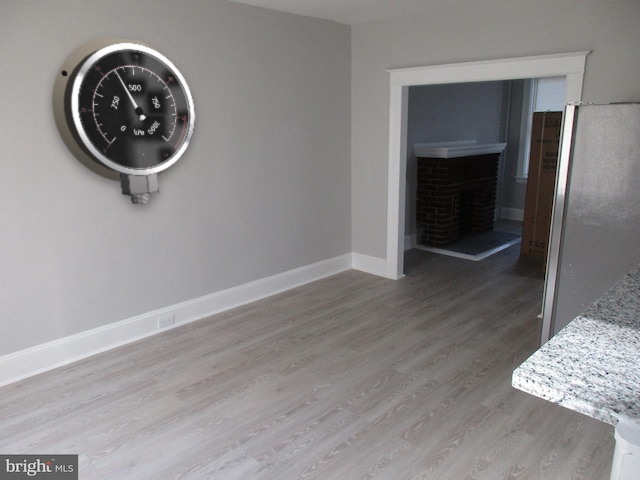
kPa 400
